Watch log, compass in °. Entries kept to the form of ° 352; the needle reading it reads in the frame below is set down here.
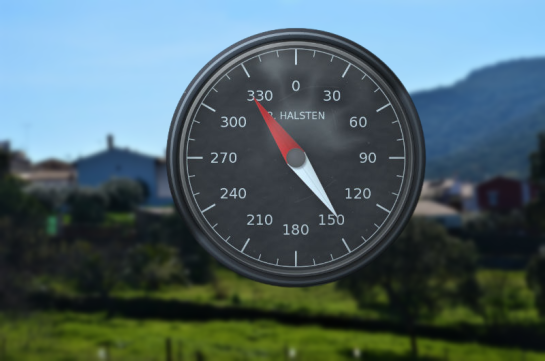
° 325
